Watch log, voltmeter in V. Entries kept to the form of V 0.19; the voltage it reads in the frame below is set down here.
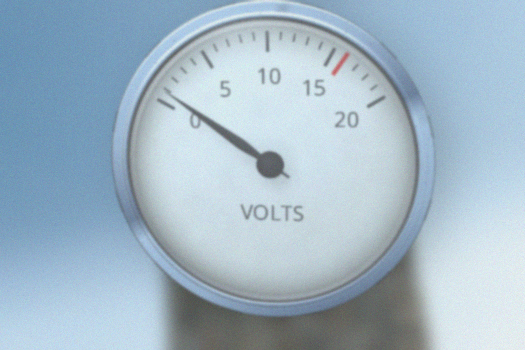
V 1
